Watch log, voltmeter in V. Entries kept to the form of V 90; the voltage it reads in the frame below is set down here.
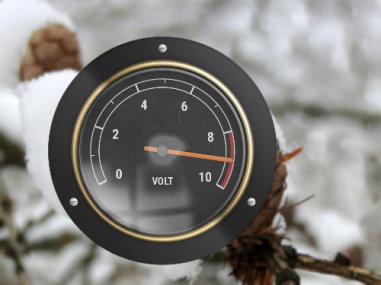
V 9
